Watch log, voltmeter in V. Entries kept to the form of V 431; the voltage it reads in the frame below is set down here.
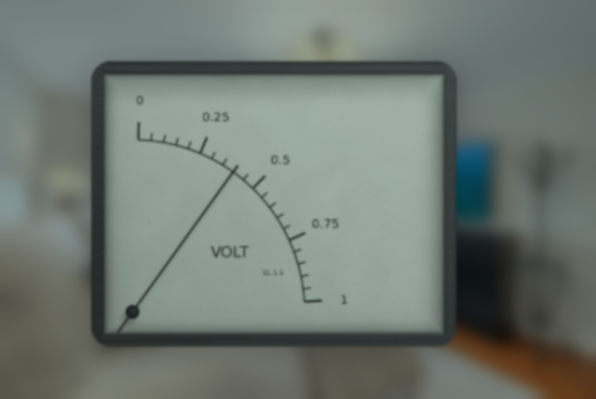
V 0.4
